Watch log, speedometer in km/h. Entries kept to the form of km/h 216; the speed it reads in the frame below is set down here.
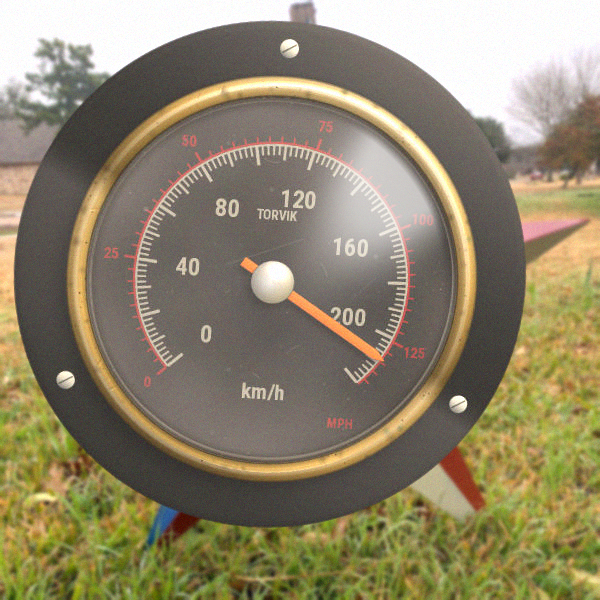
km/h 208
